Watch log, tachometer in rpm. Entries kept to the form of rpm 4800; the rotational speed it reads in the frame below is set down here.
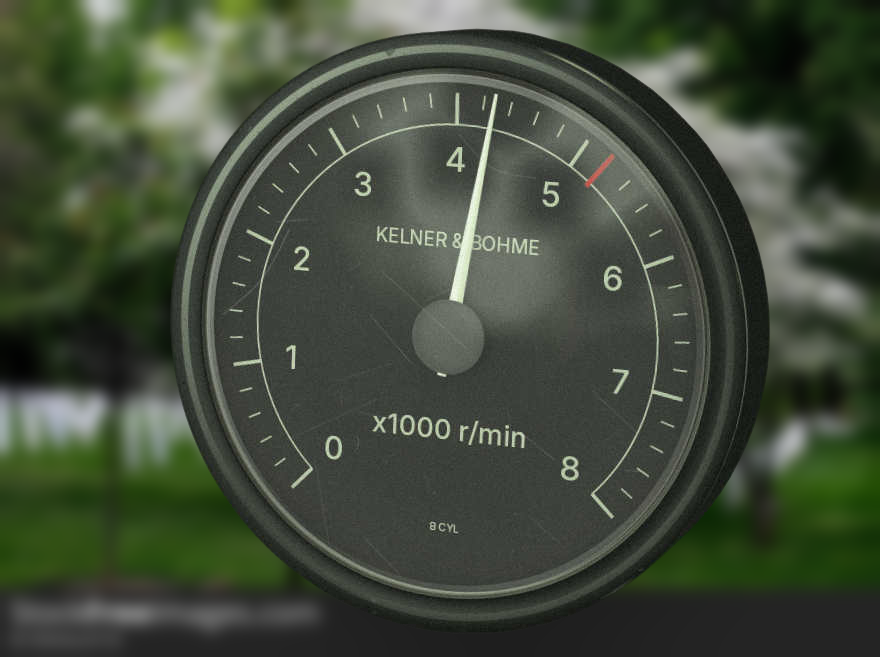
rpm 4300
